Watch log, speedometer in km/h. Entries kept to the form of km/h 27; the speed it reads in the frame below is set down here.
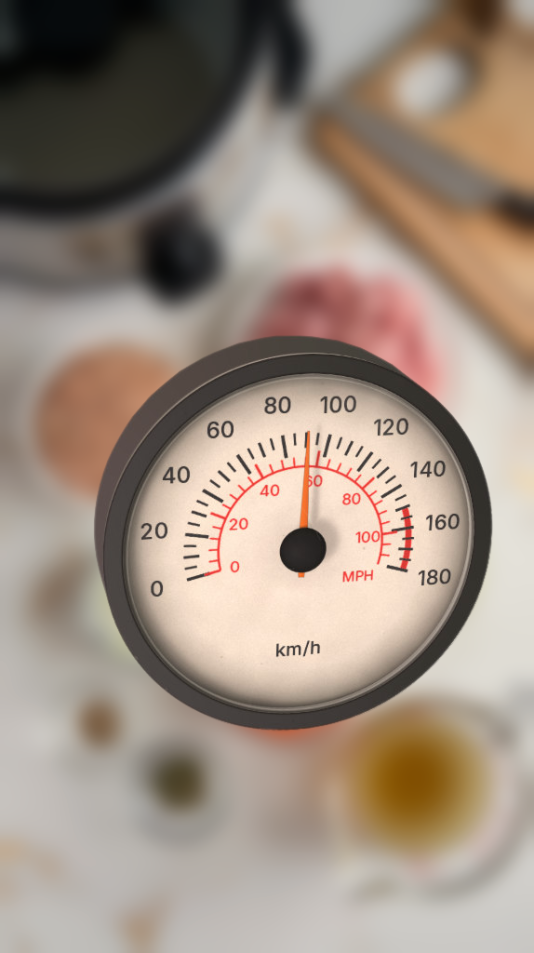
km/h 90
